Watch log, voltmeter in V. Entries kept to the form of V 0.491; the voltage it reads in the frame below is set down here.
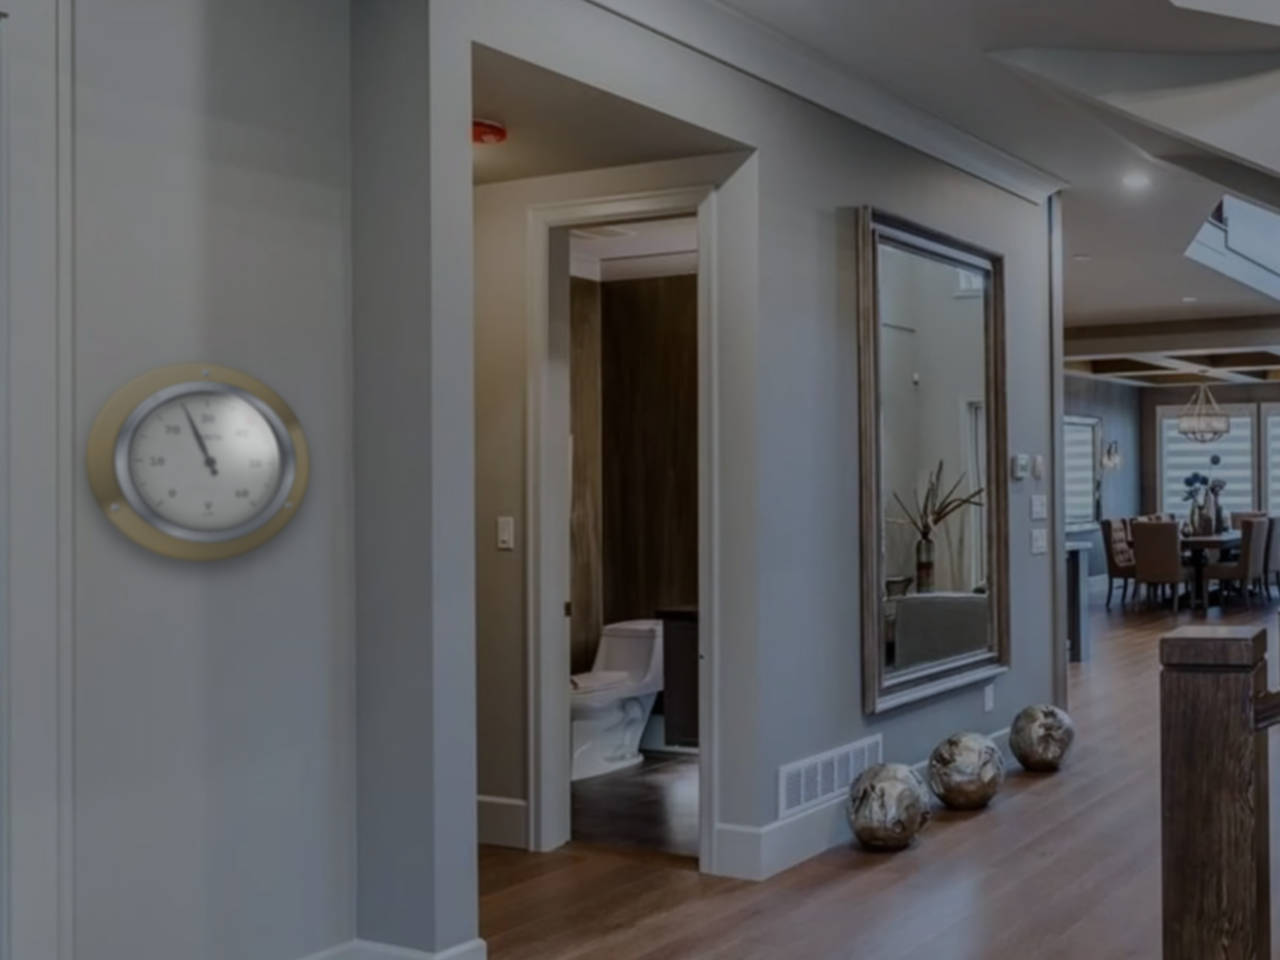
V 25
